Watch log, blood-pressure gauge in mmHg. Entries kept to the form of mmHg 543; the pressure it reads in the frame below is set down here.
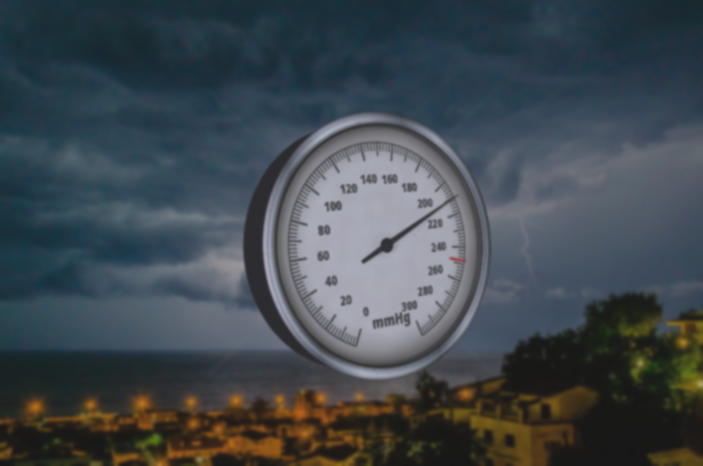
mmHg 210
